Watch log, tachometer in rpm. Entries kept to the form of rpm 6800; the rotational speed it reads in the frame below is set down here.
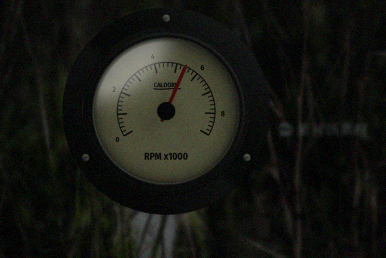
rpm 5400
